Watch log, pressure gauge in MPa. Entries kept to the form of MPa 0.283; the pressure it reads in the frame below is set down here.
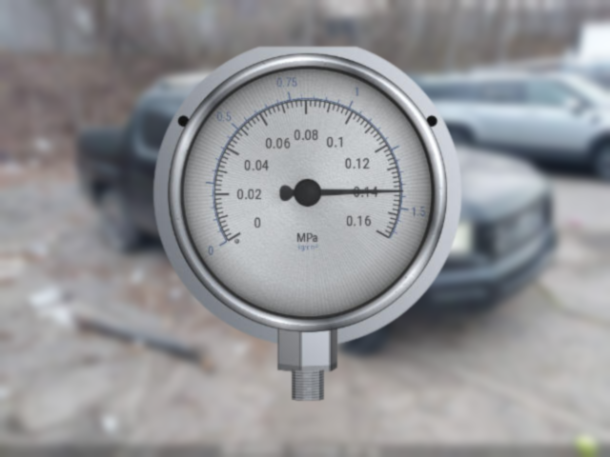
MPa 0.14
